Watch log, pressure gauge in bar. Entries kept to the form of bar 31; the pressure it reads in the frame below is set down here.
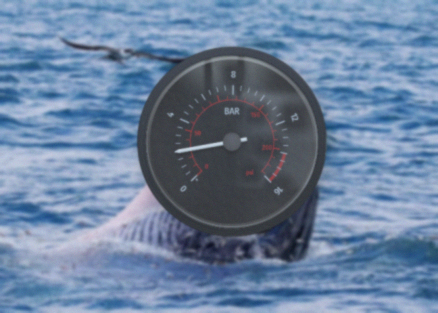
bar 2
